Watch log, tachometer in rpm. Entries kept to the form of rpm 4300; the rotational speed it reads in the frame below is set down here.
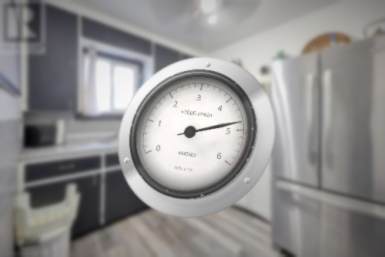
rpm 4800
